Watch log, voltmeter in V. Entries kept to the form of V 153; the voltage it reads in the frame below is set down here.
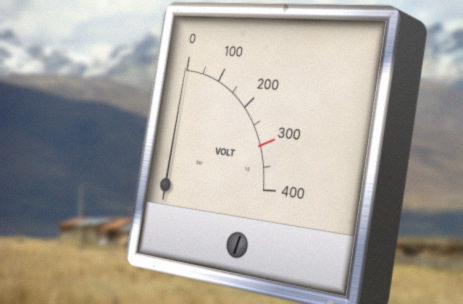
V 0
